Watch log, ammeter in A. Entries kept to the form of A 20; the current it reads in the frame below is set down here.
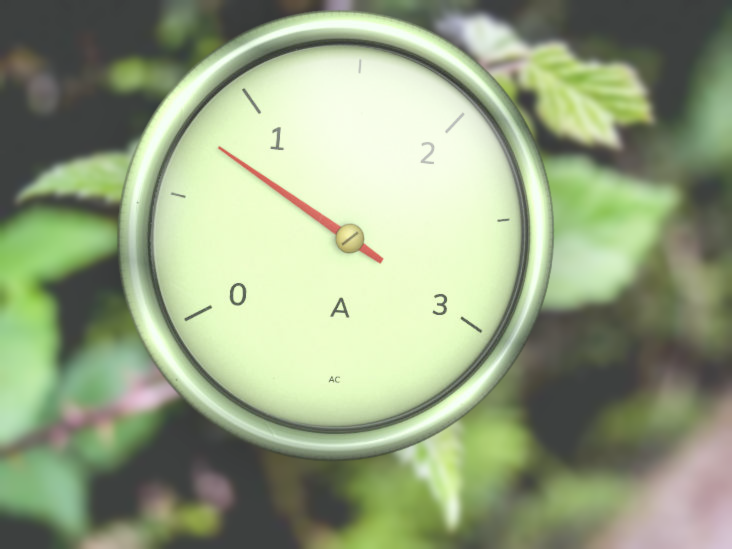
A 0.75
